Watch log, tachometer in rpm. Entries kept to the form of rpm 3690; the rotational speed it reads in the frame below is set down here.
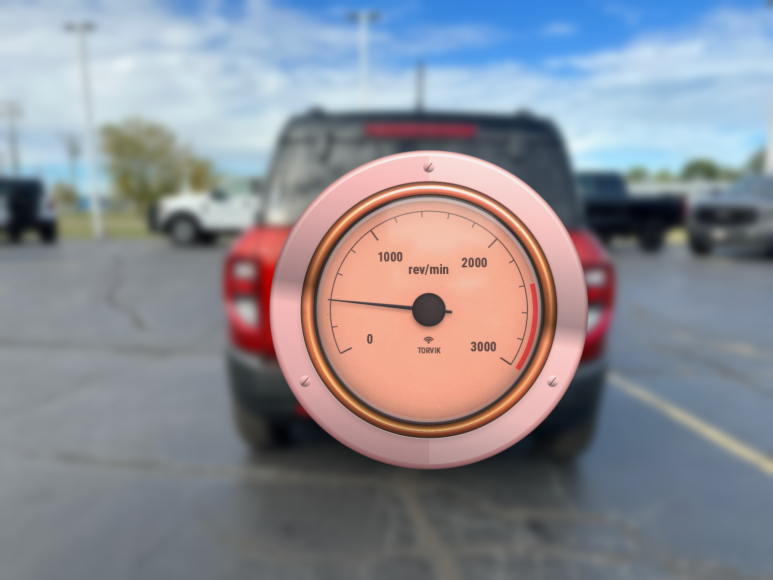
rpm 400
